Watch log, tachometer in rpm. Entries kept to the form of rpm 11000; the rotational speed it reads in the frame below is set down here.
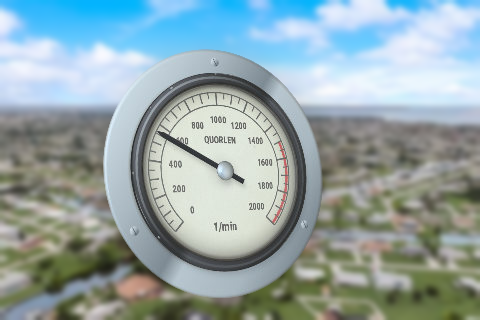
rpm 550
